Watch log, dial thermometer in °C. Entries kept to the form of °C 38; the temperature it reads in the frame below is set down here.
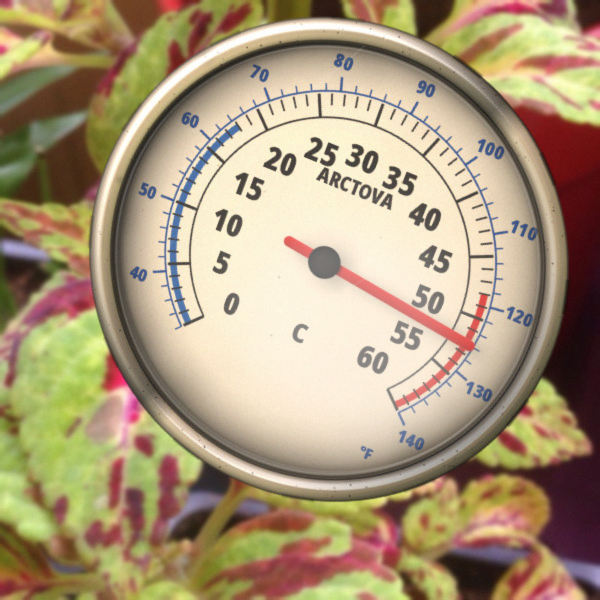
°C 52
